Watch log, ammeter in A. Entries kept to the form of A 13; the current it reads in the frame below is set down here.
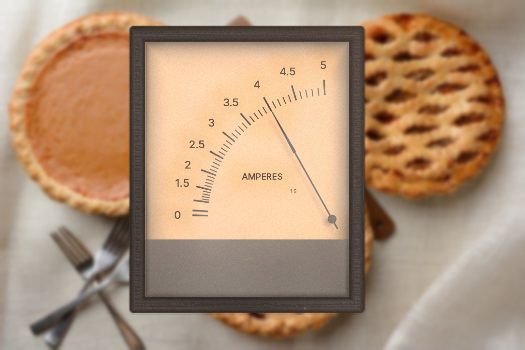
A 4
